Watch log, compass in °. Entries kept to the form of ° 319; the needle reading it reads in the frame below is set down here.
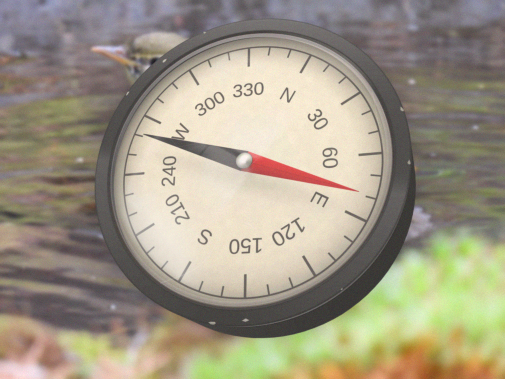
° 80
